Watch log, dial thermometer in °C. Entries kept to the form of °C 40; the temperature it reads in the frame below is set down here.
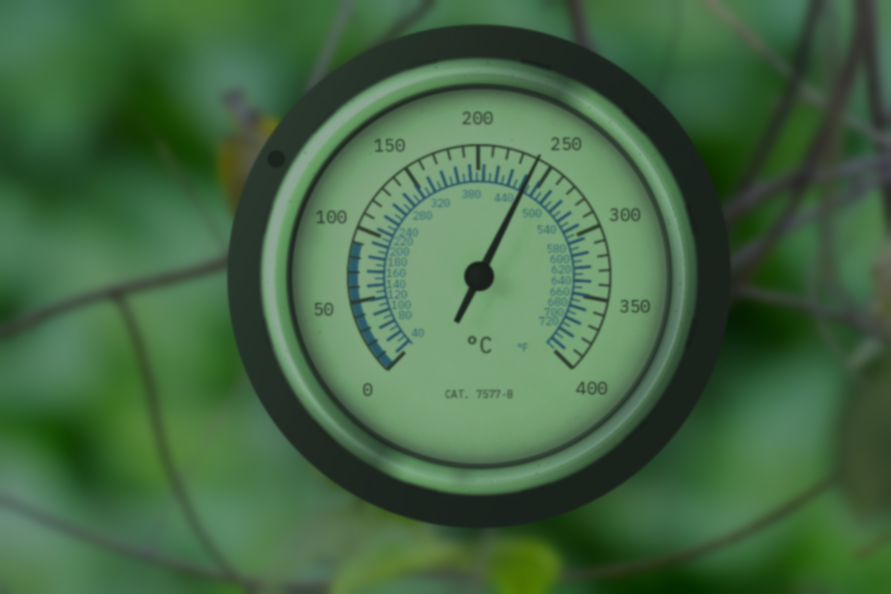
°C 240
